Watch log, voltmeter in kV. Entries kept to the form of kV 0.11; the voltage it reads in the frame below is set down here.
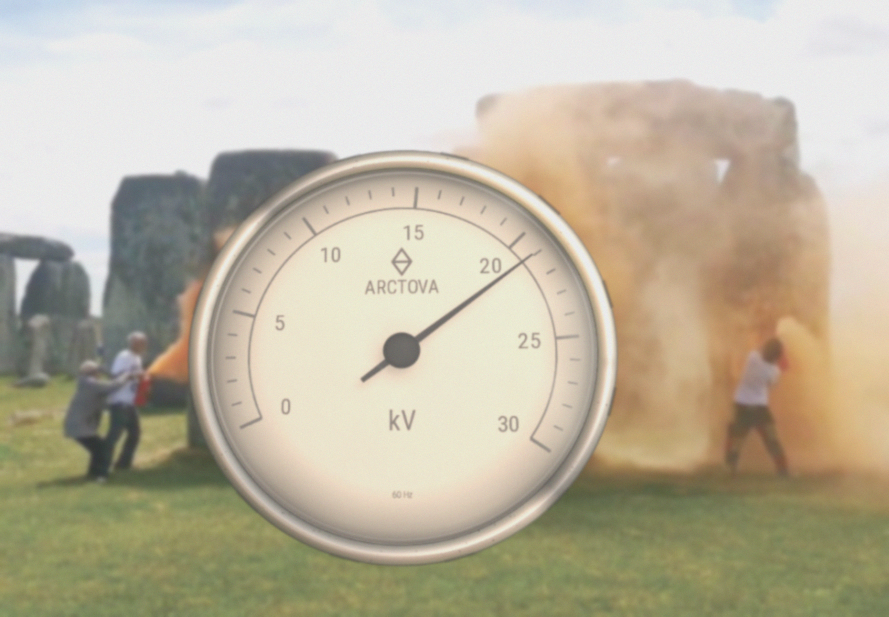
kV 21
